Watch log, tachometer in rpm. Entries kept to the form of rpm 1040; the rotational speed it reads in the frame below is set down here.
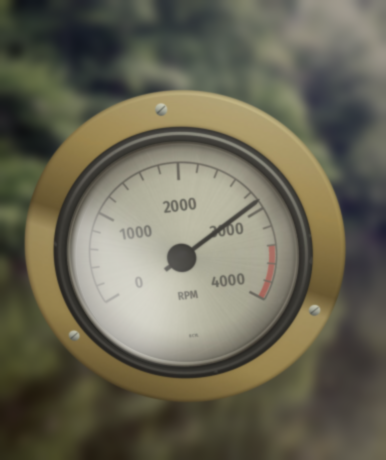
rpm 2900
